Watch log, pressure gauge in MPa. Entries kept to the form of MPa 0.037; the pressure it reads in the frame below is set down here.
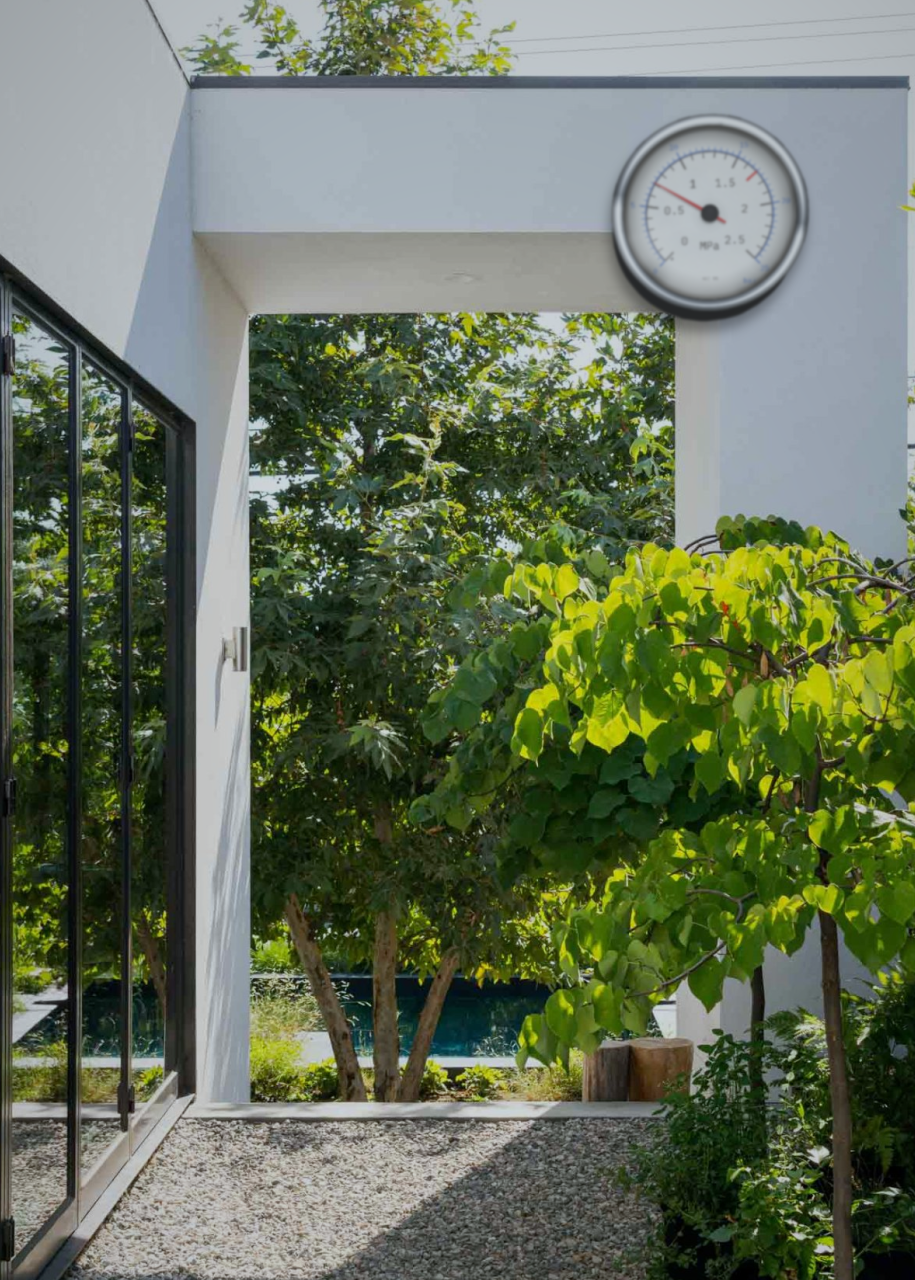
MPa 0.7
